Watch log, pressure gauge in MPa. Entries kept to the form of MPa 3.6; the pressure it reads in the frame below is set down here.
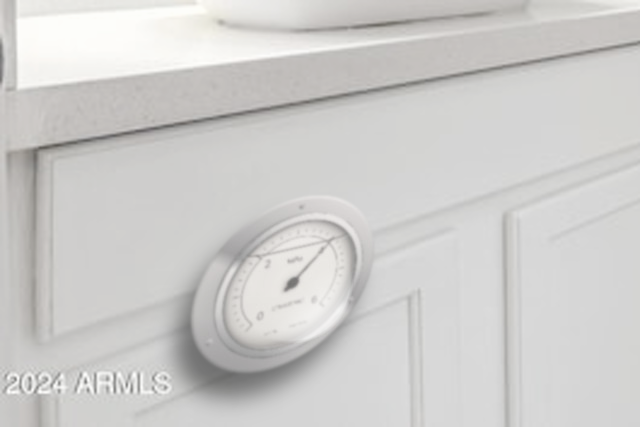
MPa 4
